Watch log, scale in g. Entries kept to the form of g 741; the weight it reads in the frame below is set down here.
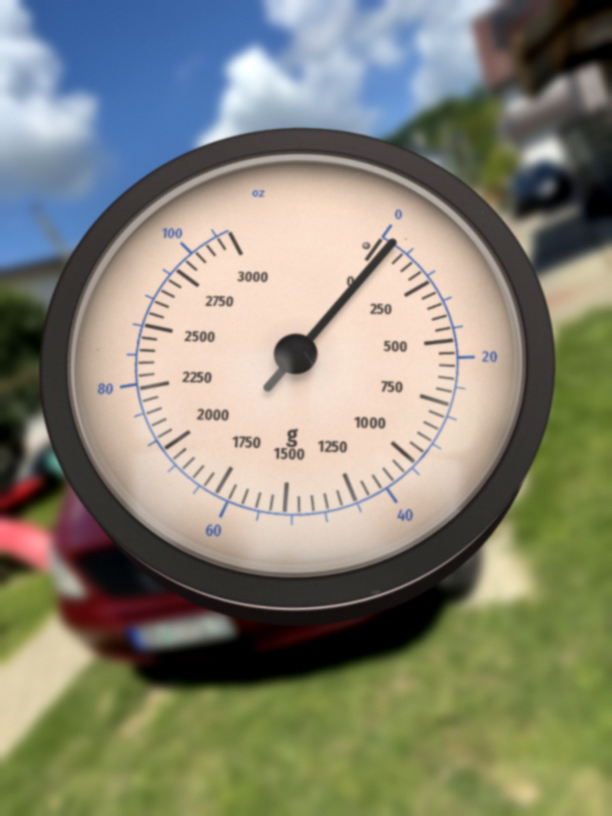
g 50
